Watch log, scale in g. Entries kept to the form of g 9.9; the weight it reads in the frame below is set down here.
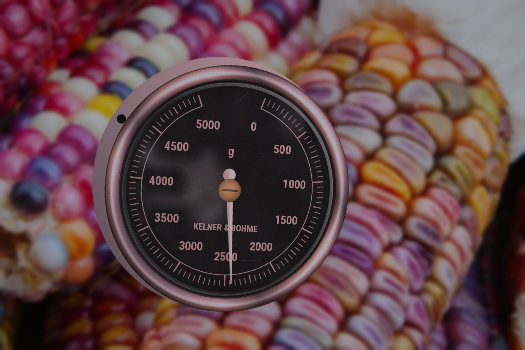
g 2450
